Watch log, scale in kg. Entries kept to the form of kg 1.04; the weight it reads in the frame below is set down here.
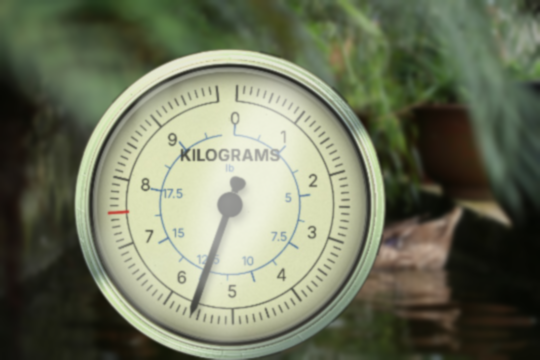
kg 5.6
